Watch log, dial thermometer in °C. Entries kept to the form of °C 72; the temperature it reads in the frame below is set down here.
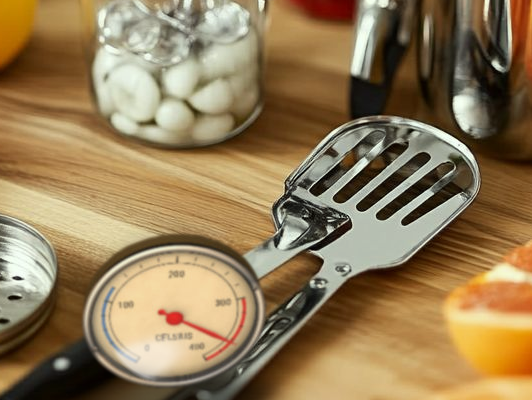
°C 360
